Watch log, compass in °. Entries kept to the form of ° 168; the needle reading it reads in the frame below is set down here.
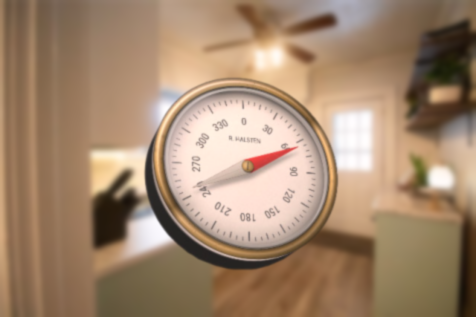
° 65
